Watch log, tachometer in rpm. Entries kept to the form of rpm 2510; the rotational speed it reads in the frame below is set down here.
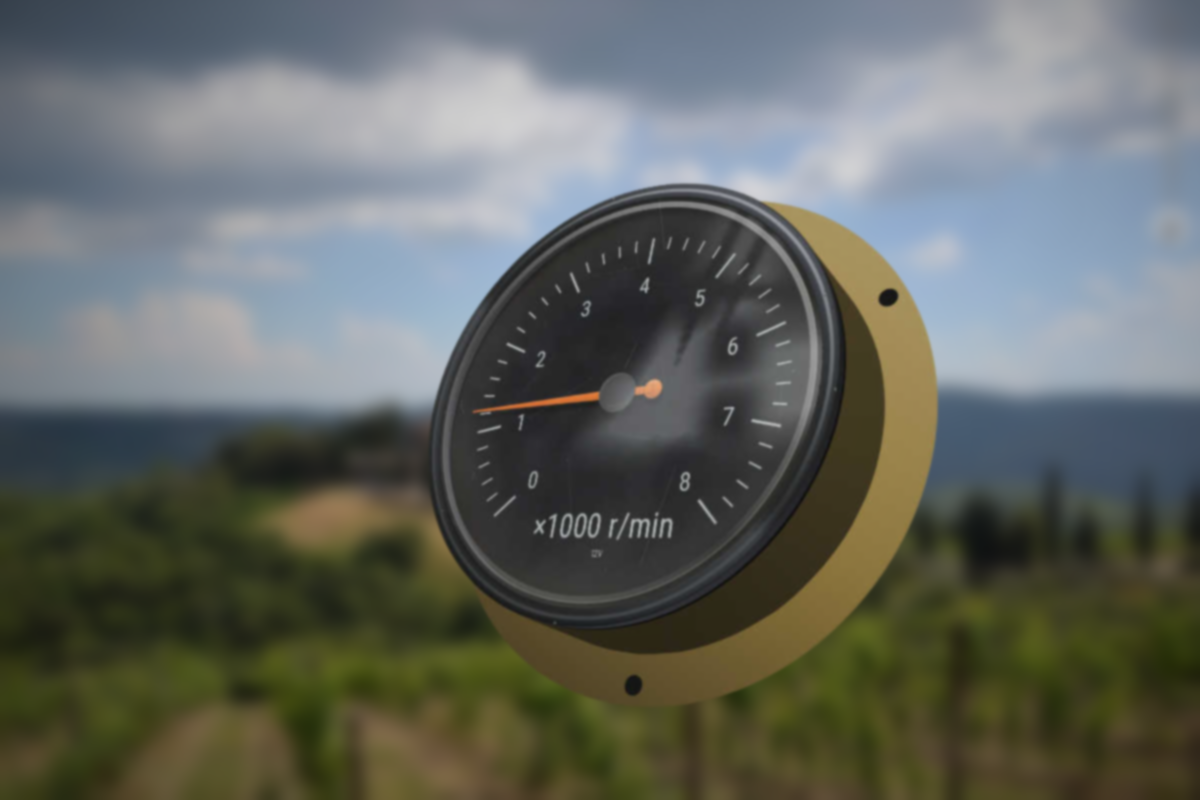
rpm 1200
